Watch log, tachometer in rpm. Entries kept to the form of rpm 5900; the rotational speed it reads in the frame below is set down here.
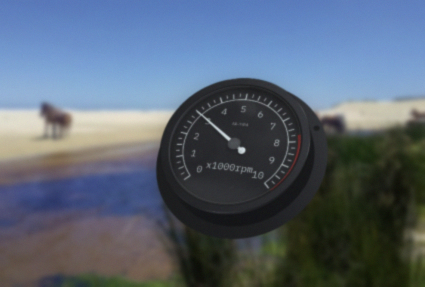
rpm 3000
